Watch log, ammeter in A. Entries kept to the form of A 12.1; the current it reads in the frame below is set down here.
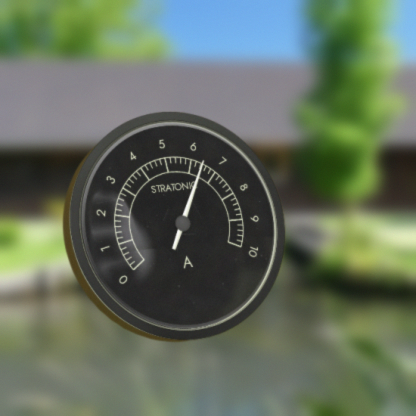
A 6.4
